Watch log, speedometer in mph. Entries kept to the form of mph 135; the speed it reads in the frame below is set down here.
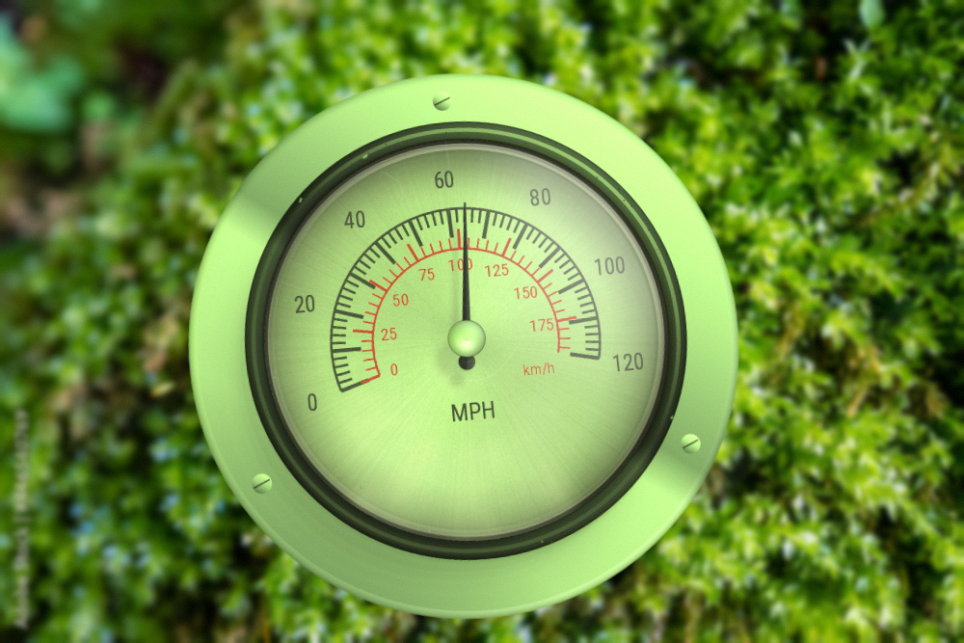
mph 64
